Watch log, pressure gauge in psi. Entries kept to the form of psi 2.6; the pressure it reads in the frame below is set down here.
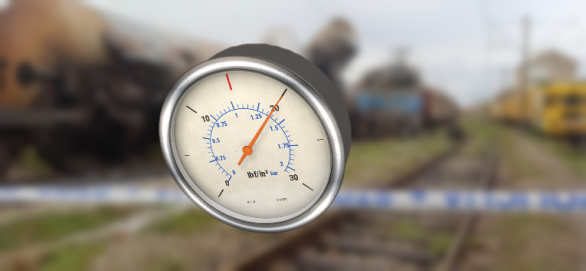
psi 20
